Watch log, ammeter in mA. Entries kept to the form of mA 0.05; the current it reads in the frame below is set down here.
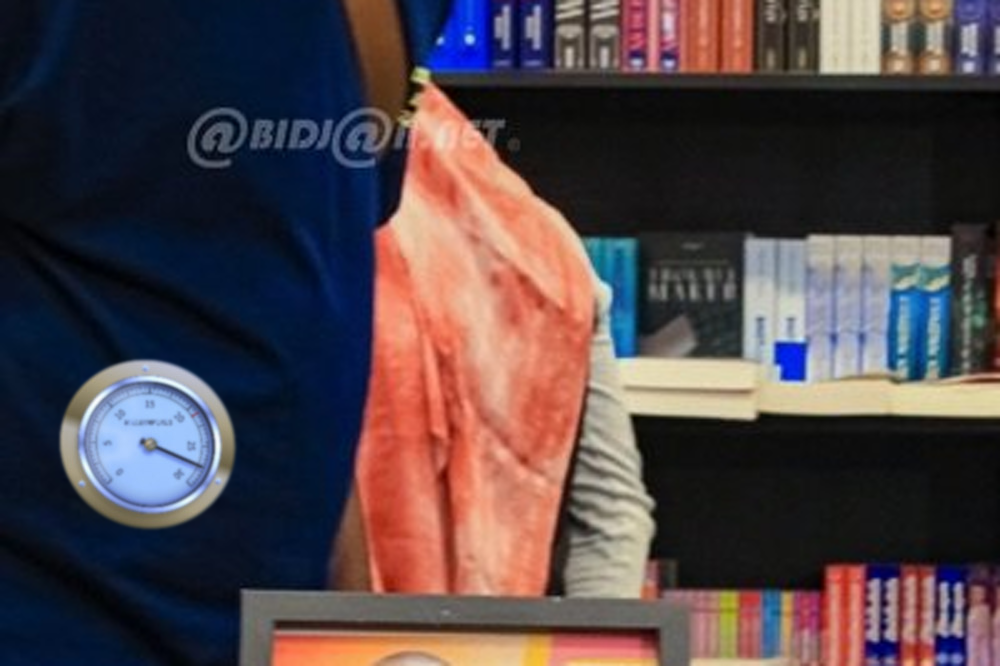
mA 27.5
